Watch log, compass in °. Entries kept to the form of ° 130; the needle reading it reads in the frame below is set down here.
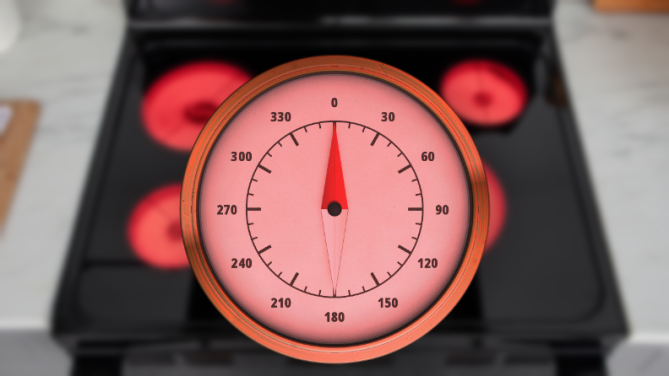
° 0
